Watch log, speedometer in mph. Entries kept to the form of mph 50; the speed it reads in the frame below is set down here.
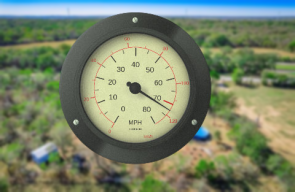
mph 72.5
